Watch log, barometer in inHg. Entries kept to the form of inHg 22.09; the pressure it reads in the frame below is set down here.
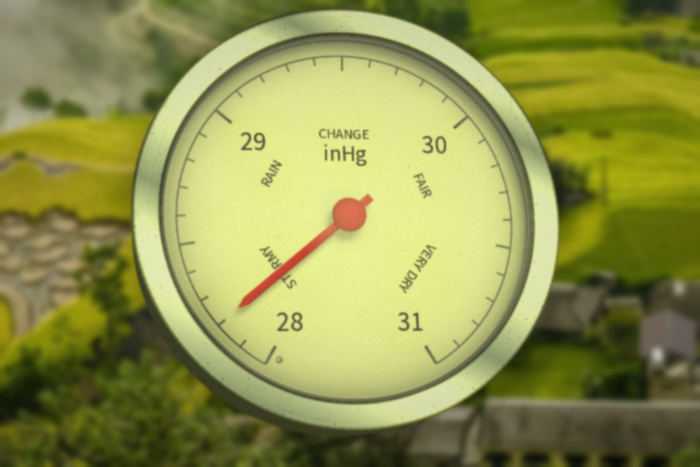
inHg 28.2
